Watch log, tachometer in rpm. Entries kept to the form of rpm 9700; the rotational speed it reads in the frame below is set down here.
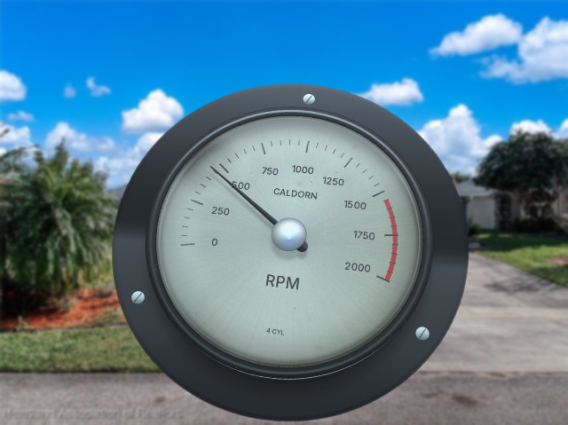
rpm 450
